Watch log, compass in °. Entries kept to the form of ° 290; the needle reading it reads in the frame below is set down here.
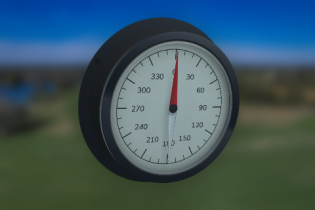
° 0
